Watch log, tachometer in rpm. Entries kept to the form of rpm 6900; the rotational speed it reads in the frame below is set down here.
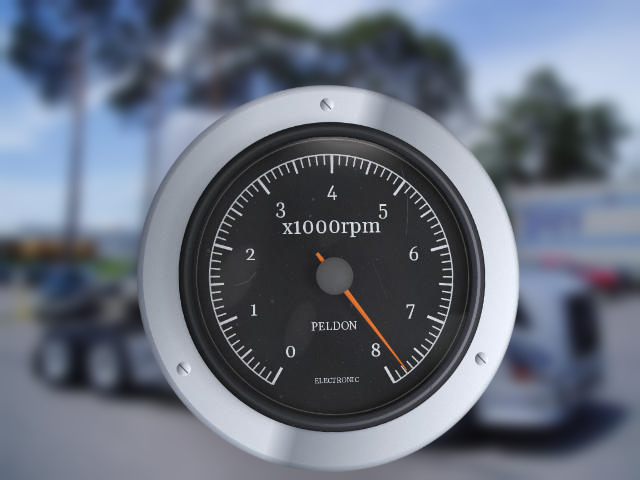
rpm 7800
